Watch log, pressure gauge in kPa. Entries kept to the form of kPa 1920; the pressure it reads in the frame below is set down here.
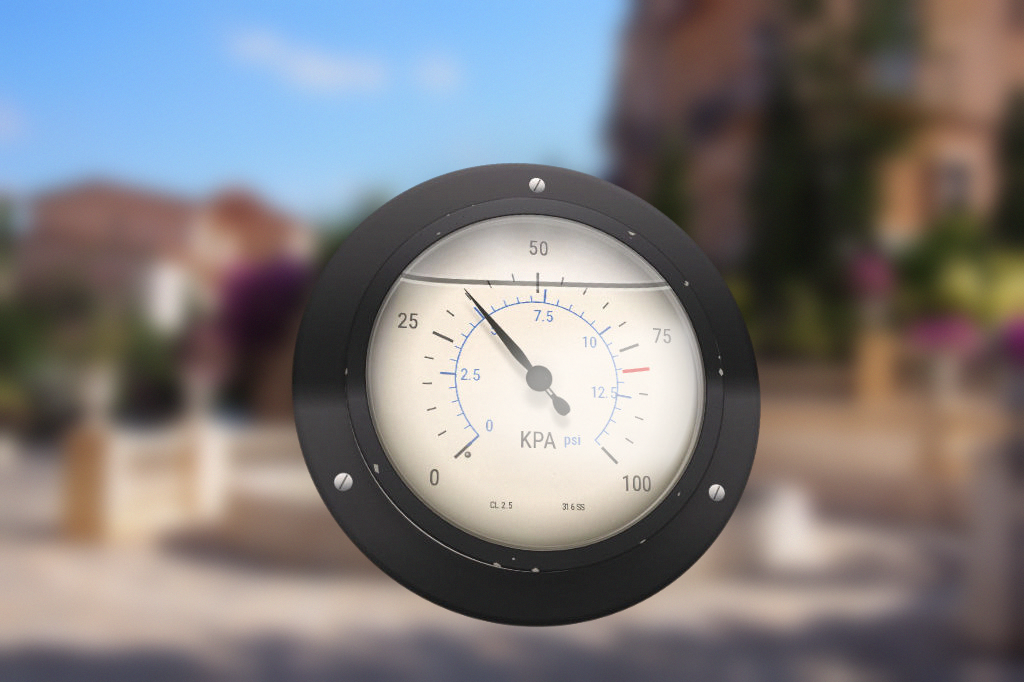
kPa 35
